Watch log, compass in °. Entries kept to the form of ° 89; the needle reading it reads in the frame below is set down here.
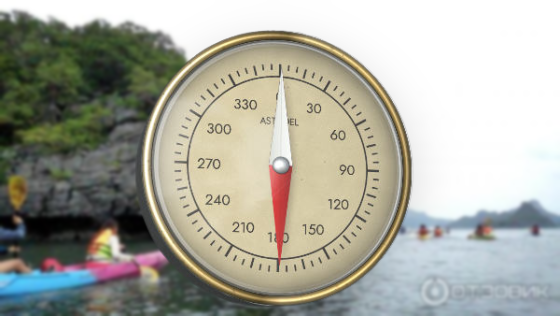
° 180
